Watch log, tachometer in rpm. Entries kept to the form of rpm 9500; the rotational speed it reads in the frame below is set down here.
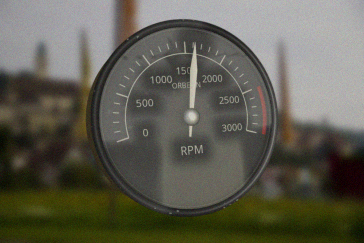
rpm 1600
